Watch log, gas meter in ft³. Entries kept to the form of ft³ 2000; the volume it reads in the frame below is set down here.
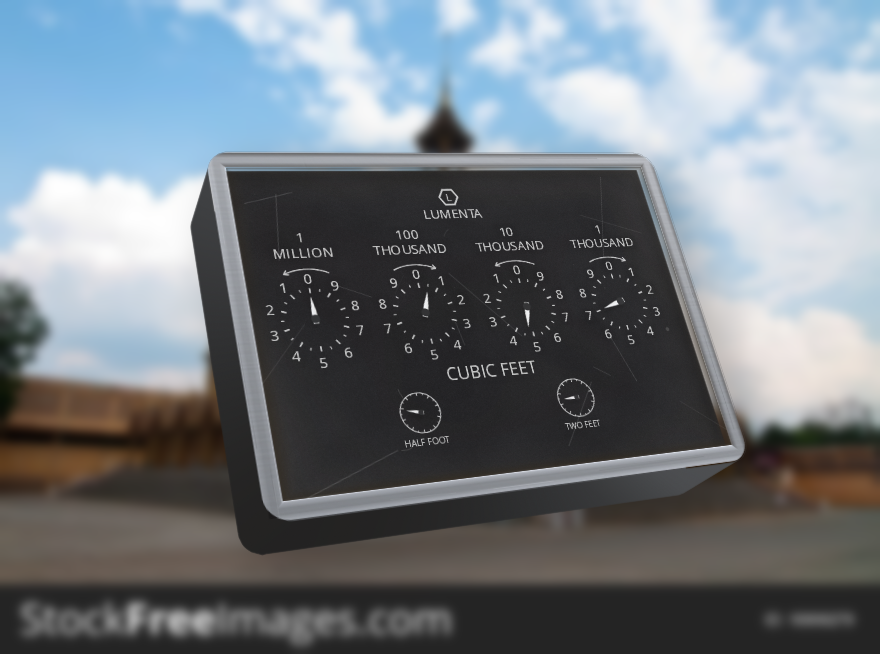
ft³ 4700
